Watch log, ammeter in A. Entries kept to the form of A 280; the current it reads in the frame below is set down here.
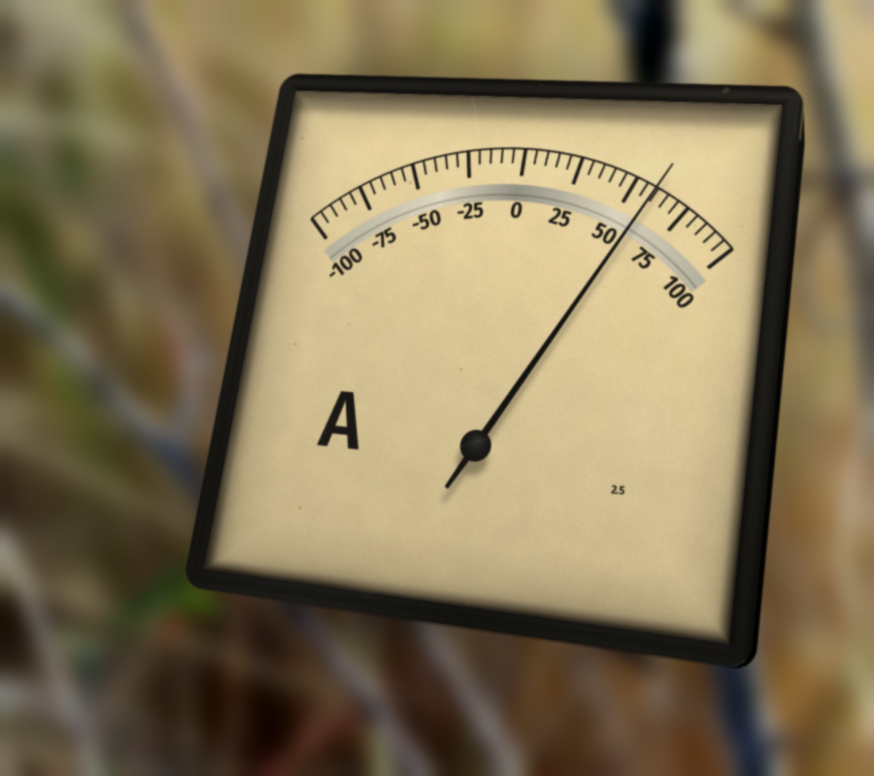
A 60
